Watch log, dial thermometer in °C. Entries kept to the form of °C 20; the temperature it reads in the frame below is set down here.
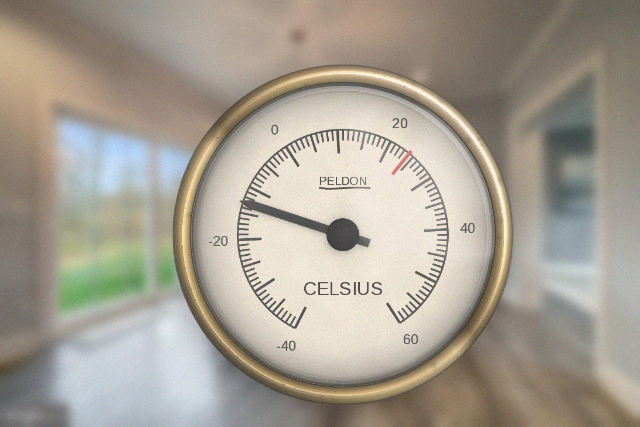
°C -13
